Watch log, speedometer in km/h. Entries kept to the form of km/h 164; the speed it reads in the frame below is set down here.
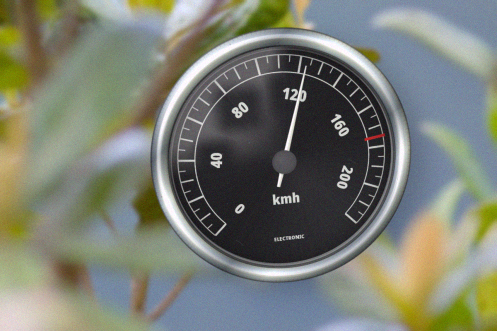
km/h 122.5
